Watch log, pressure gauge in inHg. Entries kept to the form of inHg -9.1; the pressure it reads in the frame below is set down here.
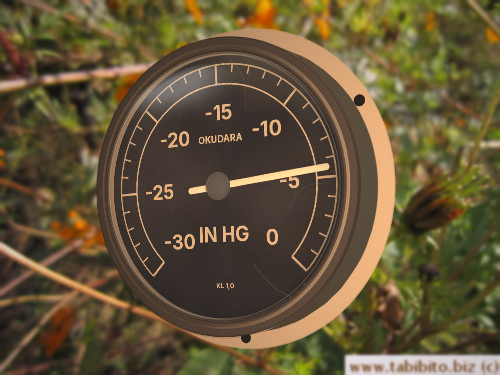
inHg -5.5
